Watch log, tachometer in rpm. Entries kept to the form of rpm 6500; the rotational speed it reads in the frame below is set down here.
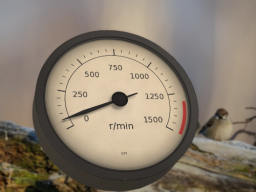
rpm 50
